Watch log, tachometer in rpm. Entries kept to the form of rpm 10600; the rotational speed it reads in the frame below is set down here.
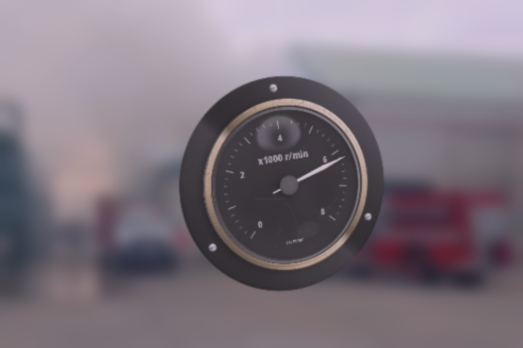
rpm 6200
